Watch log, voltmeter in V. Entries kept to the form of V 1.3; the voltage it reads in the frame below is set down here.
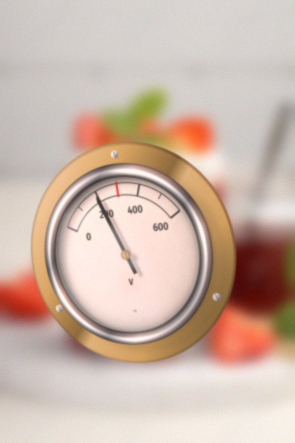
V 200
